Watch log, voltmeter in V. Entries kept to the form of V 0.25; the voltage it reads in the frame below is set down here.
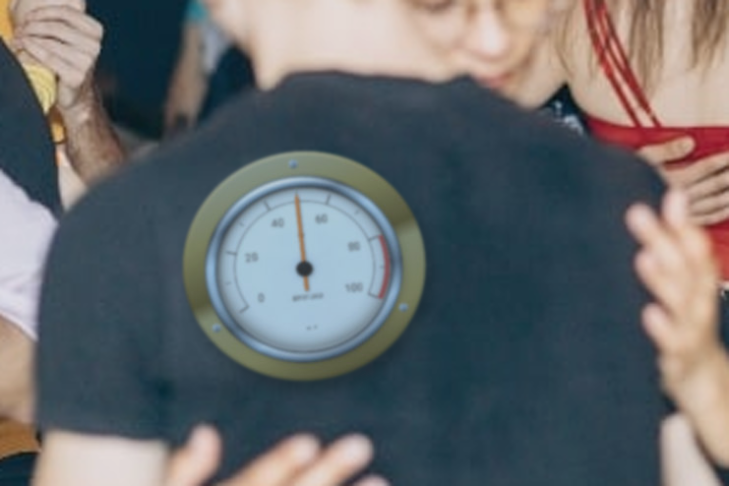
V 50
